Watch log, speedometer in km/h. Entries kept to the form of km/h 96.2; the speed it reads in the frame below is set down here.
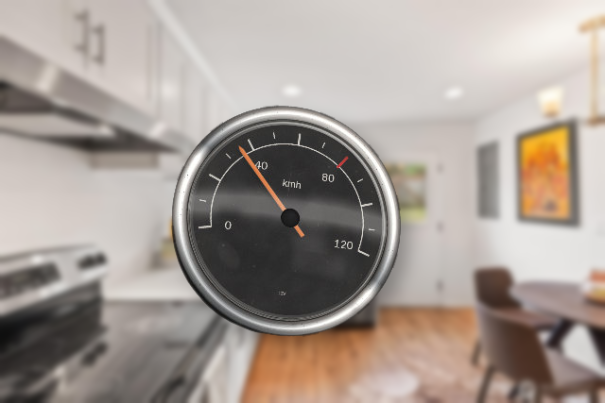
km/h 35
